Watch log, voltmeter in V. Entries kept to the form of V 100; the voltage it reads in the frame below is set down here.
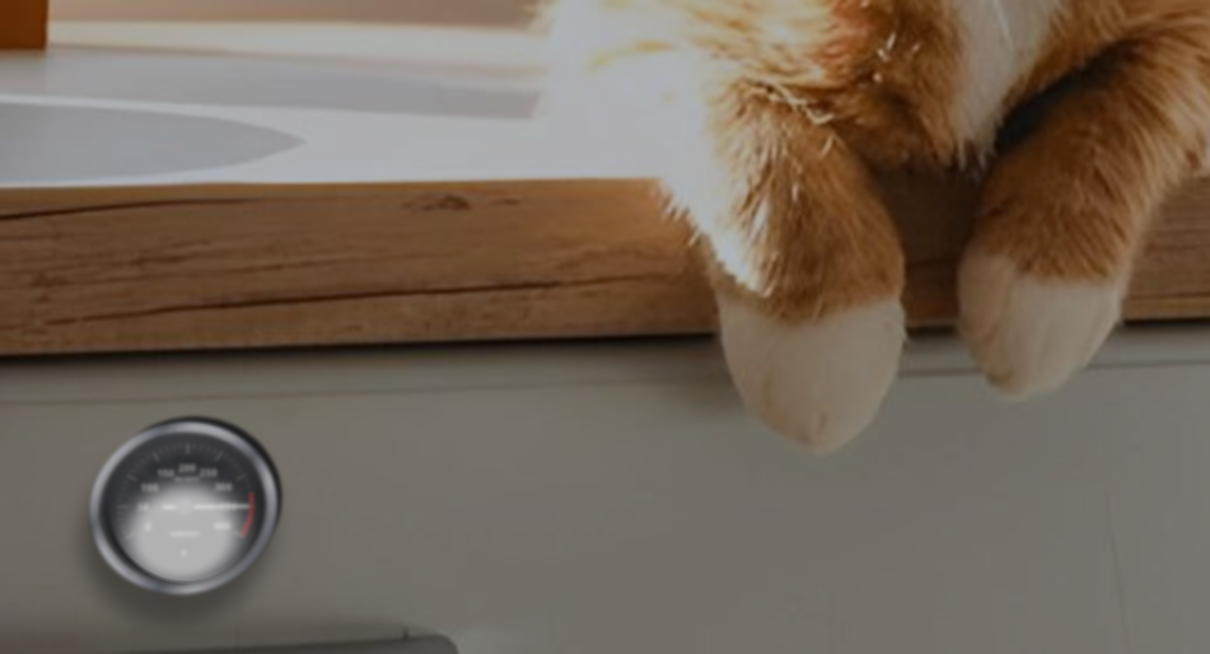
V 350
